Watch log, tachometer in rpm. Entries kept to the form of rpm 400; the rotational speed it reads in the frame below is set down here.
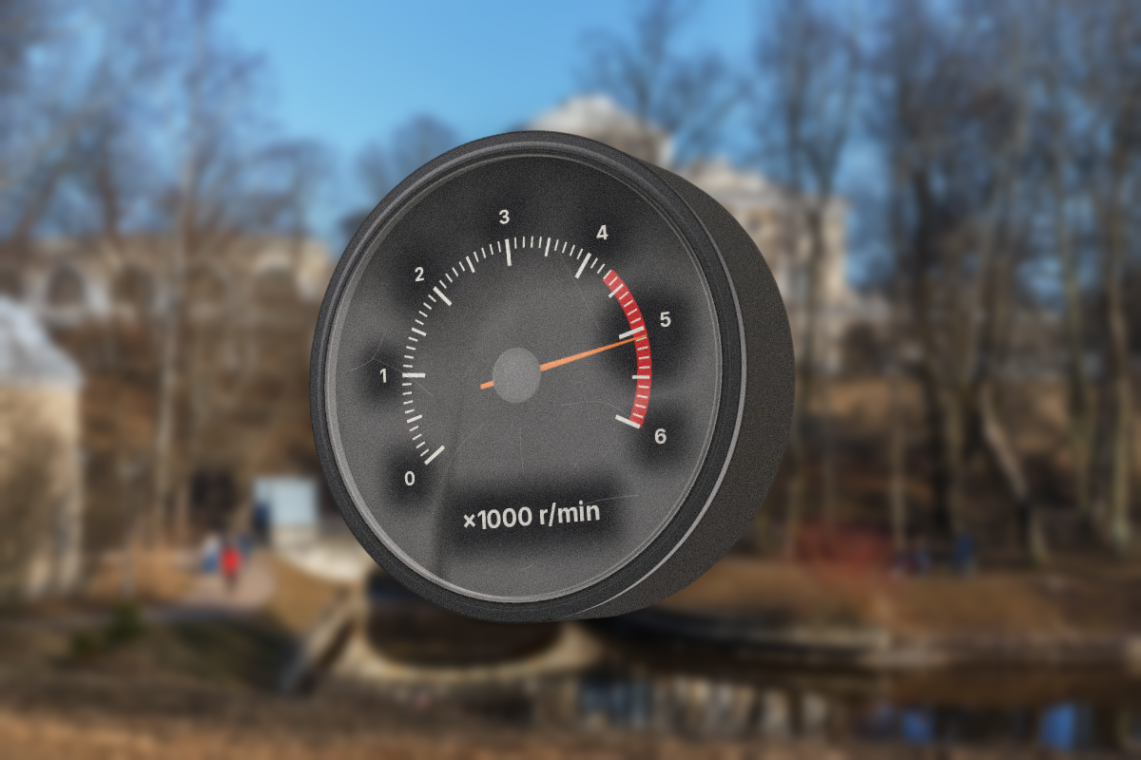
rpm 5100
